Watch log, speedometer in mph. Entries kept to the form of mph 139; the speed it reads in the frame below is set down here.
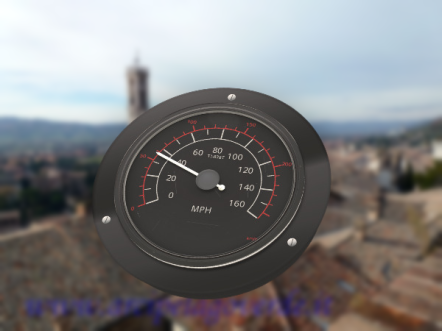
mph 35
